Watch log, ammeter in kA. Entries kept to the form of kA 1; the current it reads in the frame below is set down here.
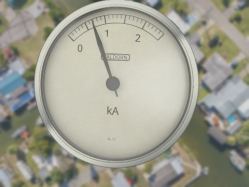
kA 0.7
